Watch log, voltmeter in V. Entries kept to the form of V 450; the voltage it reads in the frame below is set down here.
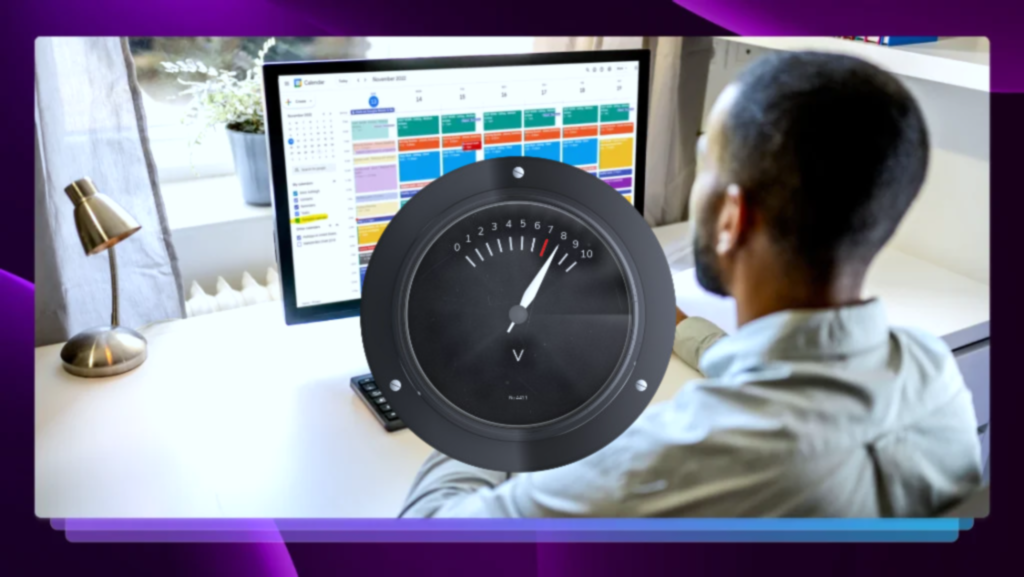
V 8
